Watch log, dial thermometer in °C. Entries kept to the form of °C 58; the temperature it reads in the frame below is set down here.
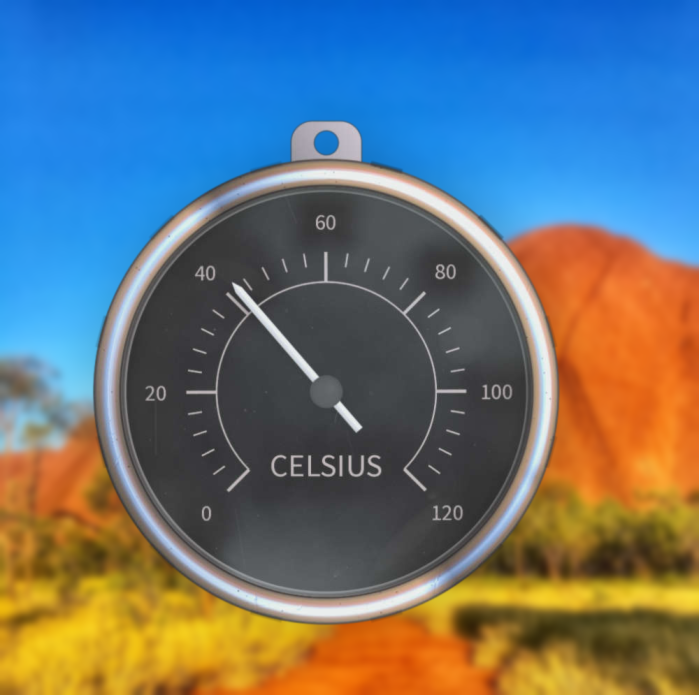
°C 42
